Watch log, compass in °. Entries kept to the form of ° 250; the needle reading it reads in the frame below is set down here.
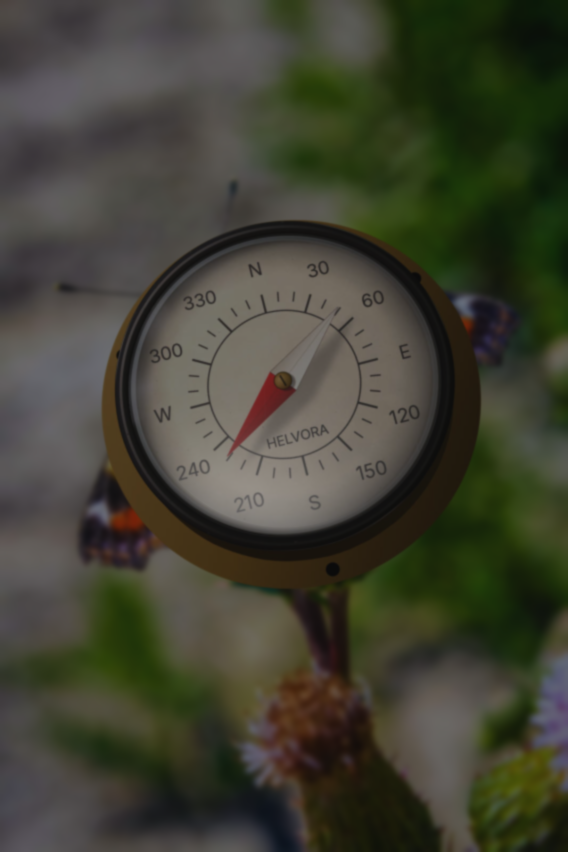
° 230
